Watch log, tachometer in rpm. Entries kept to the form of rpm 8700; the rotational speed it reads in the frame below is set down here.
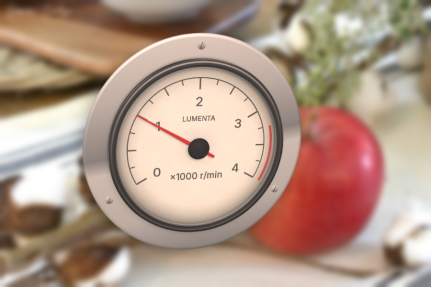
rpm 1000
